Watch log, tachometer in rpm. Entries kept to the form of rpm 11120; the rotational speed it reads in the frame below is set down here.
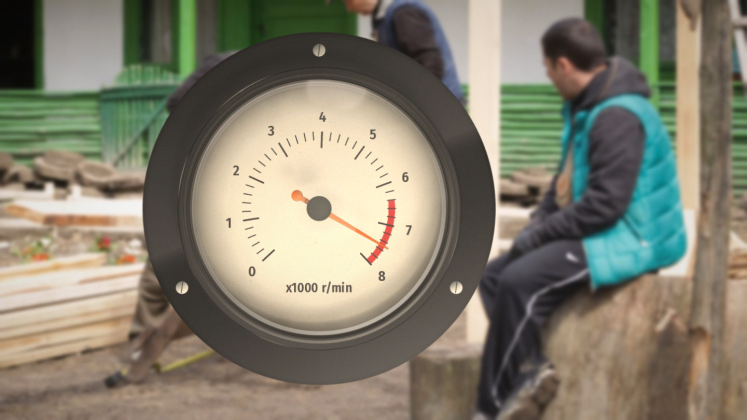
rpm 7500
